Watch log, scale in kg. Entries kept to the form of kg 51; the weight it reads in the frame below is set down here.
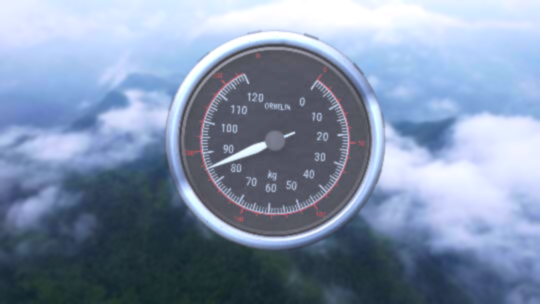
kg 85
